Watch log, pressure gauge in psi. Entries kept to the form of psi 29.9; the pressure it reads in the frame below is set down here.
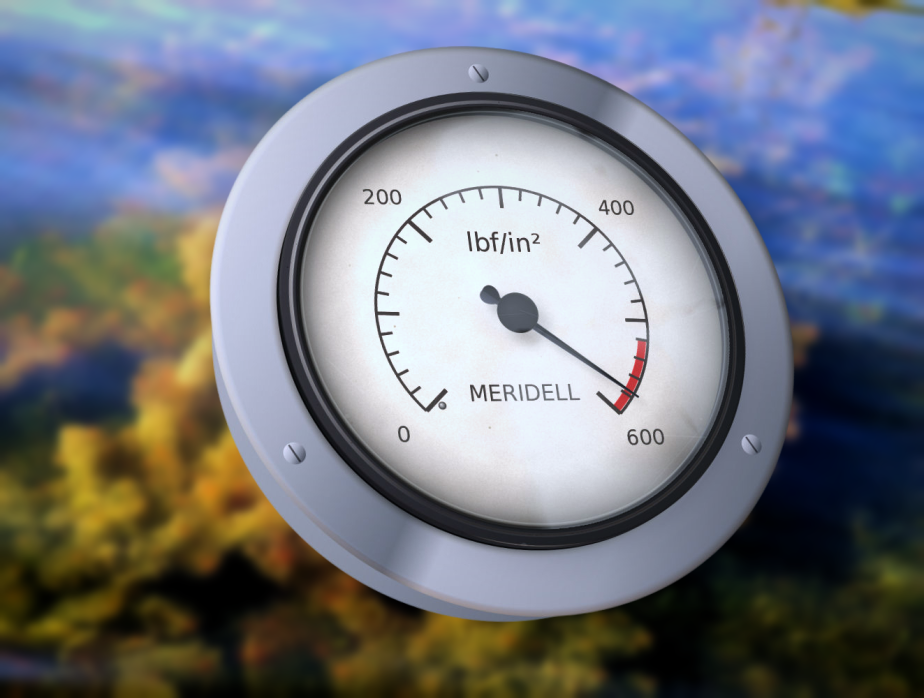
psi 580
